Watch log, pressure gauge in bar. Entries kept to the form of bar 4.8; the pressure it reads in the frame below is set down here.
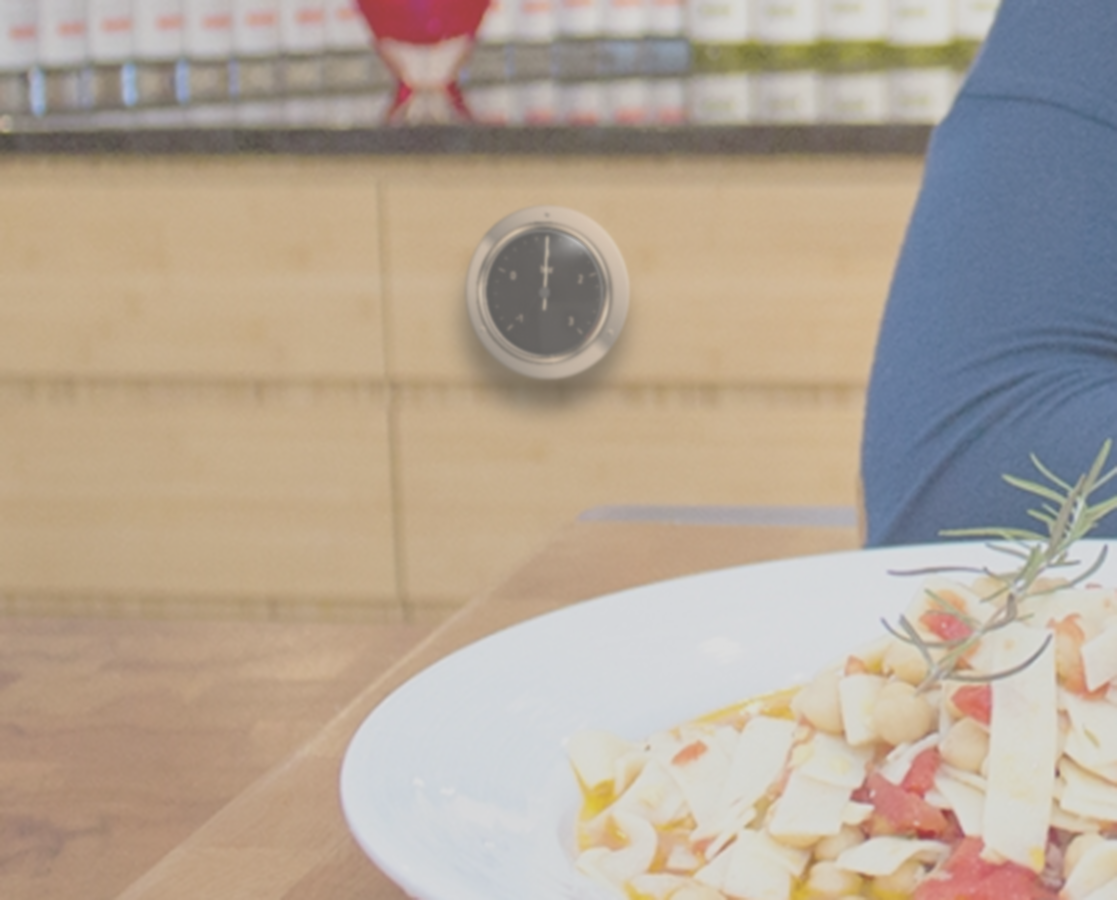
bar 1
